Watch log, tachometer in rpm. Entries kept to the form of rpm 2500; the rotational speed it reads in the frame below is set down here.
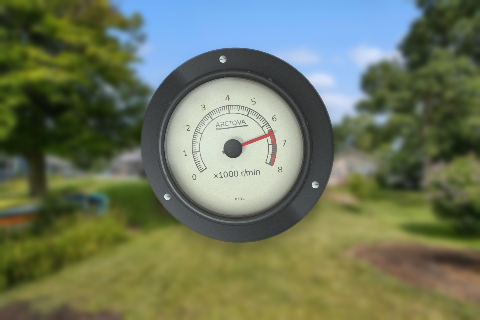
rpm 6500
